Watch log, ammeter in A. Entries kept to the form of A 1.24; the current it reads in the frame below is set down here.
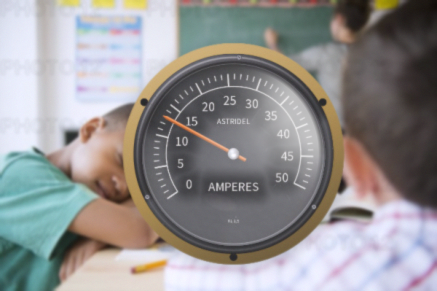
A 13
